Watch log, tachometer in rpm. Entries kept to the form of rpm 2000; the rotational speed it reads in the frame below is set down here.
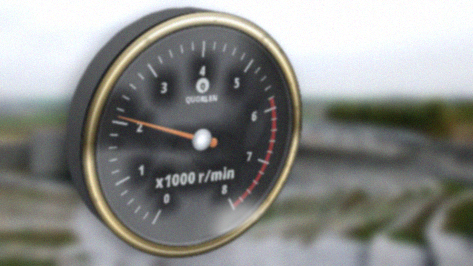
rpm 2100
